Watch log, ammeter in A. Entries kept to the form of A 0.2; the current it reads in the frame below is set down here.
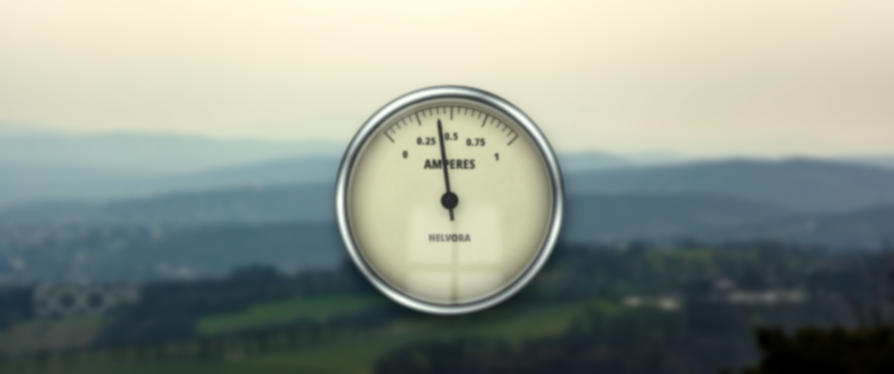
A 0.4
